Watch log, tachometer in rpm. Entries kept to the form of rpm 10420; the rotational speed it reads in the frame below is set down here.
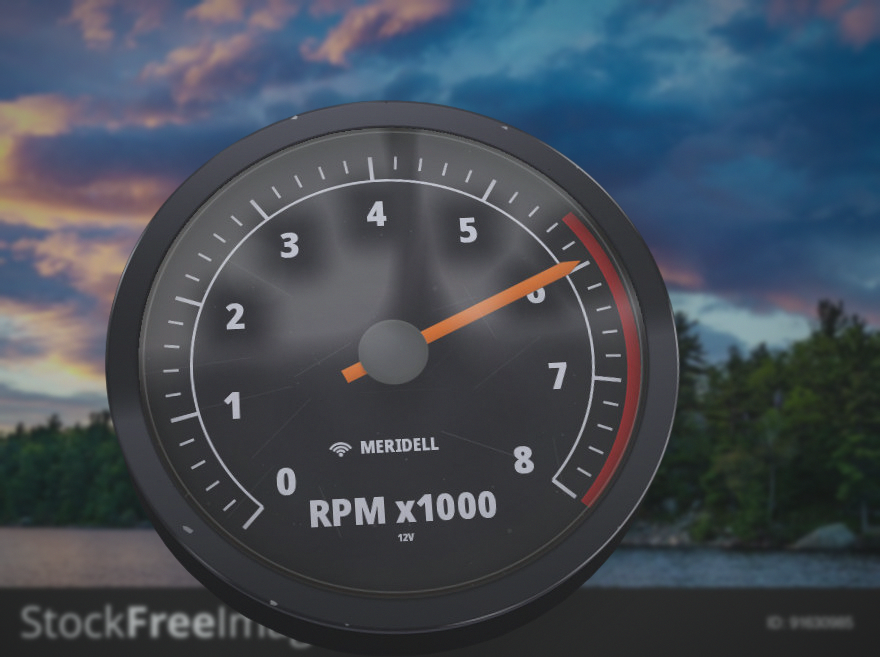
rpm 6000
